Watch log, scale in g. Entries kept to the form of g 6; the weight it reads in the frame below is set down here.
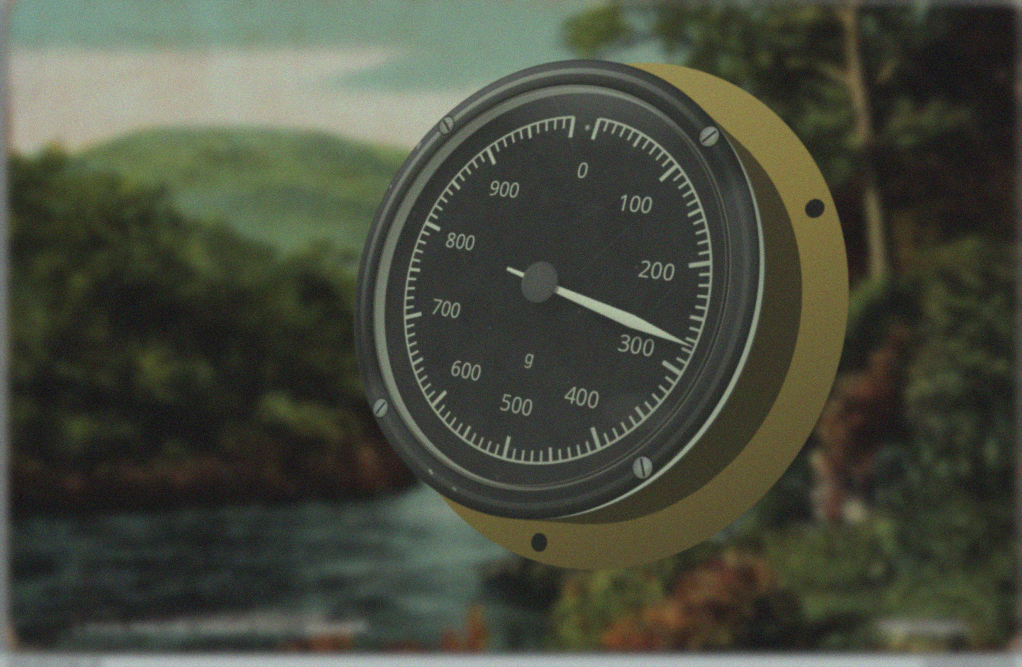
g 275
